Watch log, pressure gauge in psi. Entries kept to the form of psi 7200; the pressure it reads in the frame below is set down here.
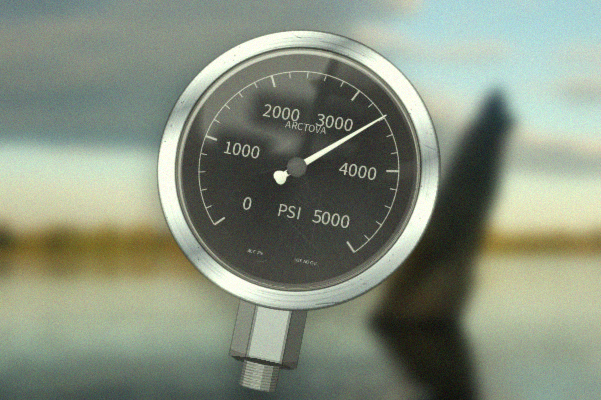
psi 3400
